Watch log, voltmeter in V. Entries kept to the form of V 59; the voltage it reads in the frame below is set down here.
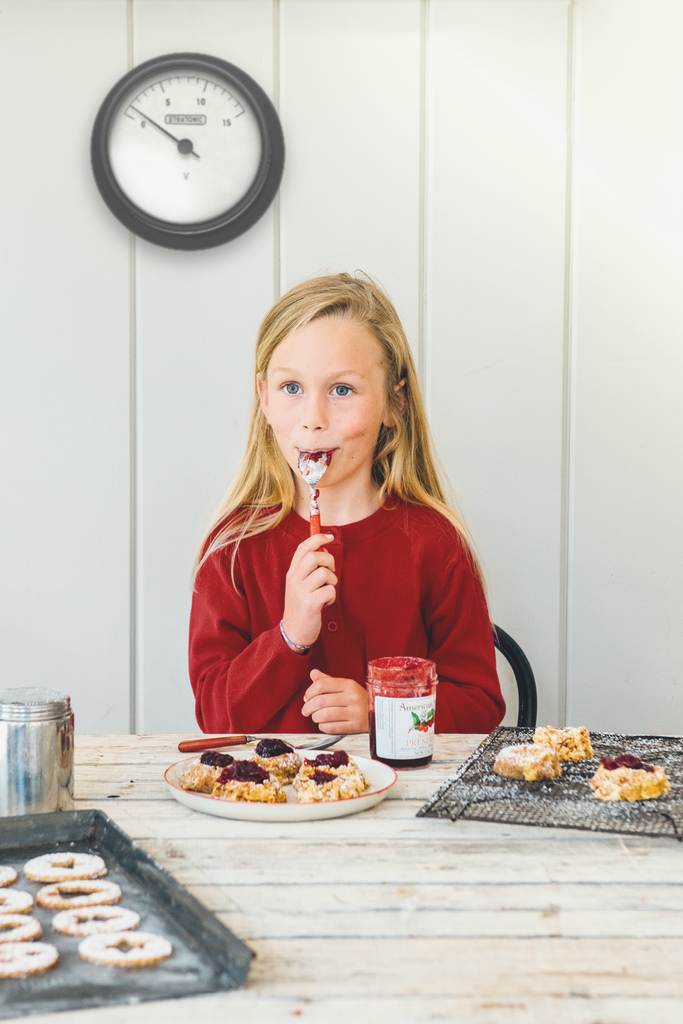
V 1
